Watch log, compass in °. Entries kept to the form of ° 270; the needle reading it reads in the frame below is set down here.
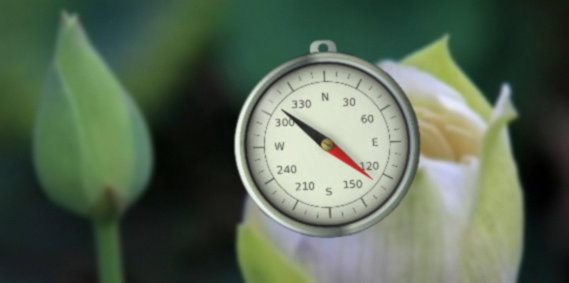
° 130
